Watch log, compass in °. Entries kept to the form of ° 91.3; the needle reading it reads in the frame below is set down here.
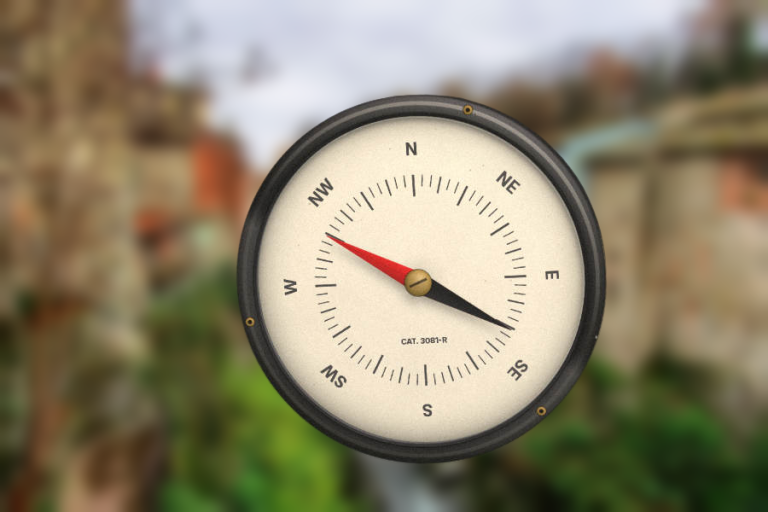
° 300
